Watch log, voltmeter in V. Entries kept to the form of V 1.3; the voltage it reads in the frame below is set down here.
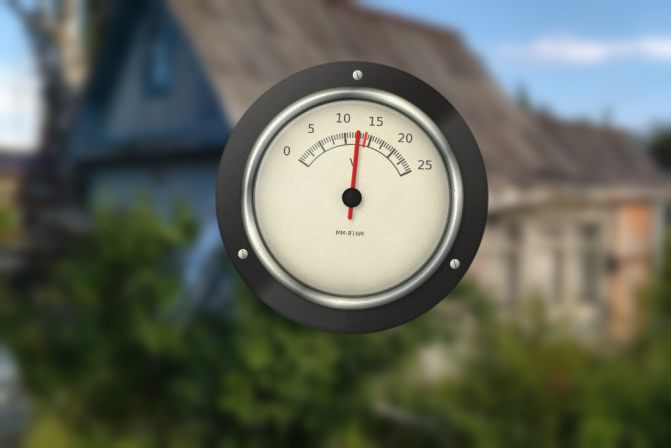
V 12.5
